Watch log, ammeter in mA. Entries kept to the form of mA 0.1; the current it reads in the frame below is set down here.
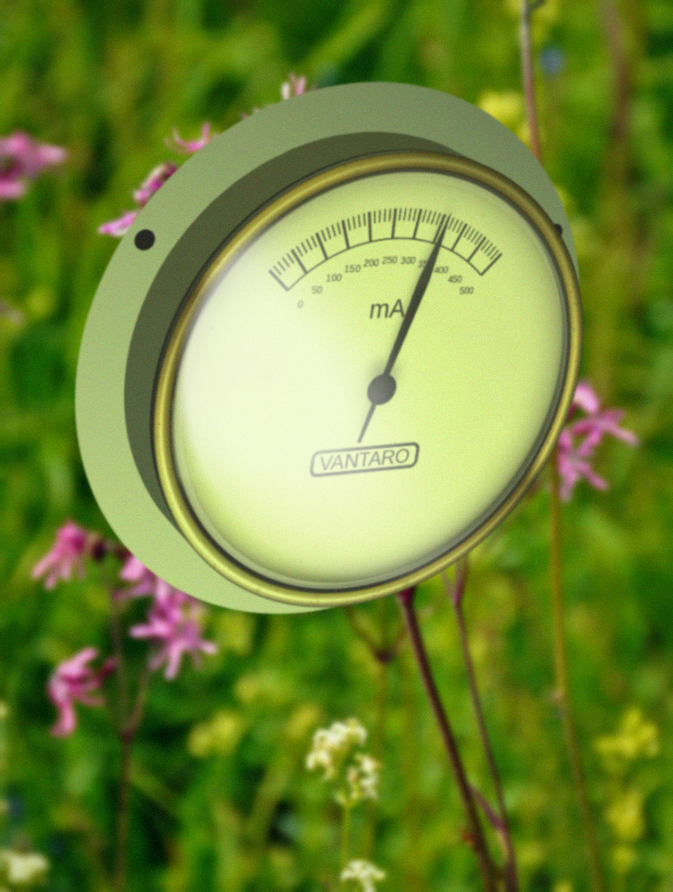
mA 350
